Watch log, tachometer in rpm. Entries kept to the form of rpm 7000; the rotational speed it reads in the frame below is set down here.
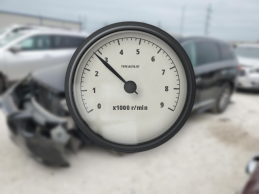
rpm 2800
